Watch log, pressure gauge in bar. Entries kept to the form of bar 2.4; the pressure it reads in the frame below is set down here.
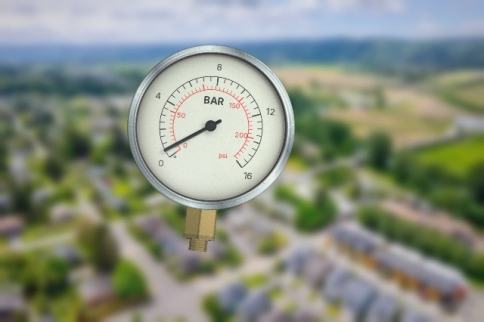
bar 0.5
